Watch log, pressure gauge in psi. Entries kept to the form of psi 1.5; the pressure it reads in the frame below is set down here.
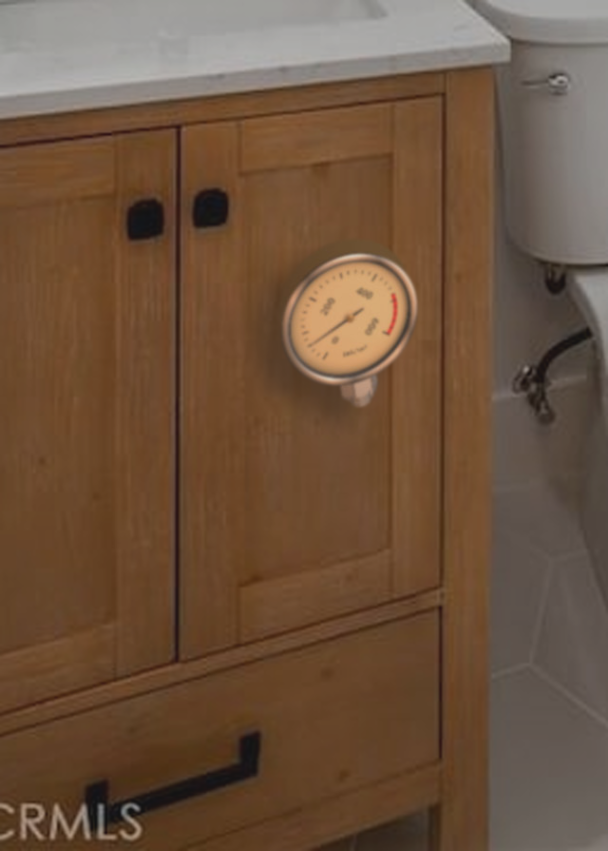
psi 60
